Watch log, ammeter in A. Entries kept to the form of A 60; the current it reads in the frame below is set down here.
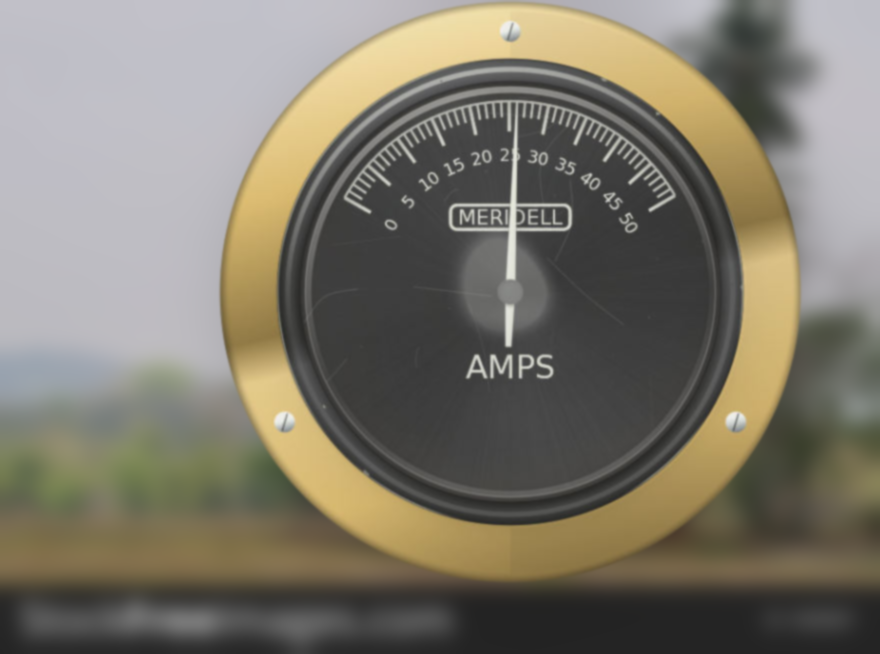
A 26
